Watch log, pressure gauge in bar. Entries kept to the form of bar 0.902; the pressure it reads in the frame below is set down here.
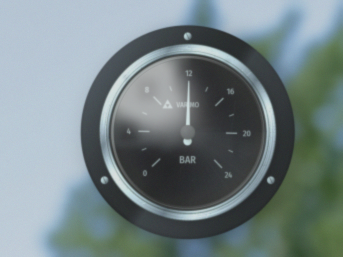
bar 12
